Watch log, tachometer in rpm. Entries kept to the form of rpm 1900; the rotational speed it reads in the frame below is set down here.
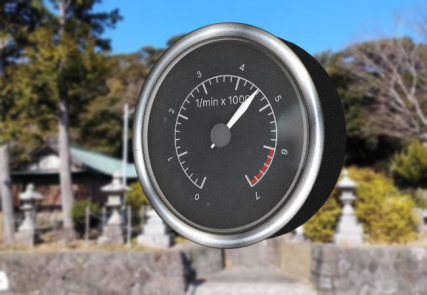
rpm 4600
